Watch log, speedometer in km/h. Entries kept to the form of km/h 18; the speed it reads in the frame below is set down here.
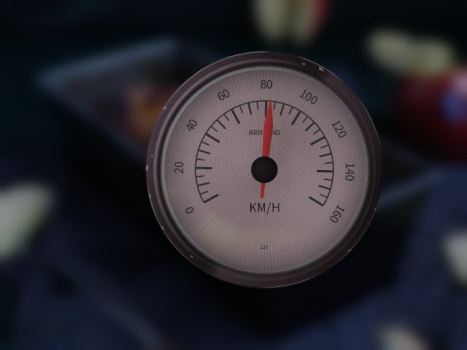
km/h 82.5
